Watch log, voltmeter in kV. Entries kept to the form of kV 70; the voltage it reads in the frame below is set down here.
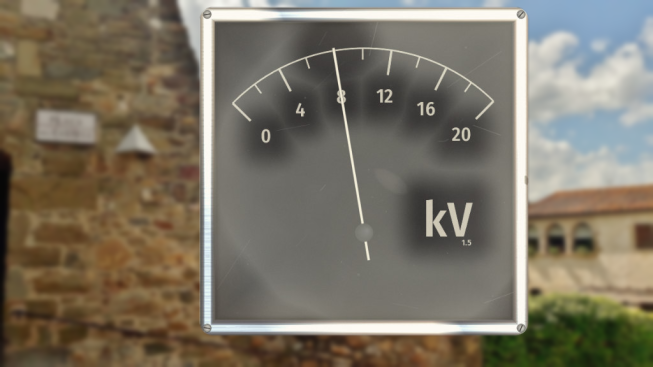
kV 8
